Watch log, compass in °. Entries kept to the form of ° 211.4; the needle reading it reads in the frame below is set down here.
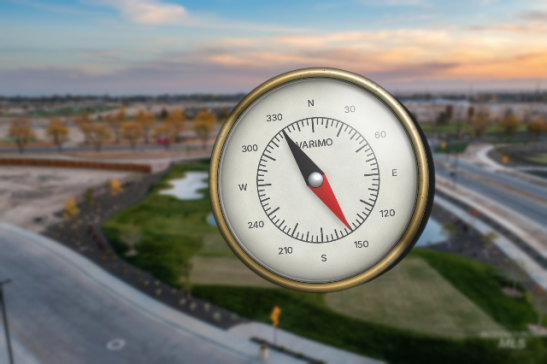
° 150
